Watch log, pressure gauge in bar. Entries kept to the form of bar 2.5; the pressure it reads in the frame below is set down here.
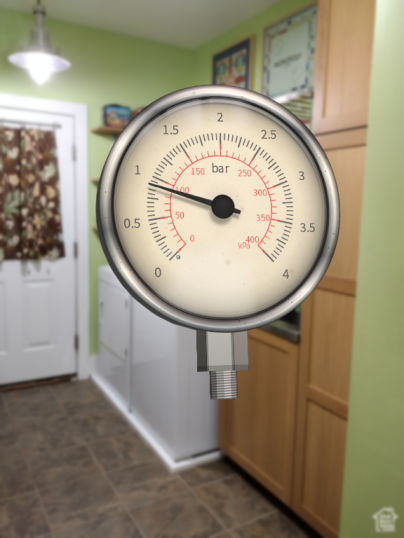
bar 0.9
